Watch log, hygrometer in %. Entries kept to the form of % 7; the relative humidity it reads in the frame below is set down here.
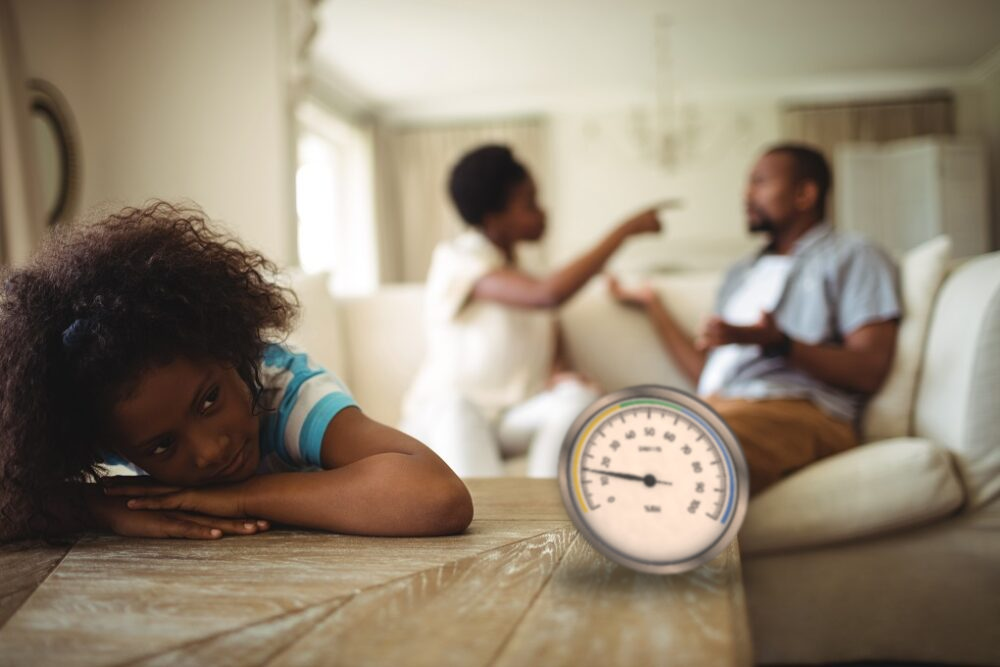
% 15
